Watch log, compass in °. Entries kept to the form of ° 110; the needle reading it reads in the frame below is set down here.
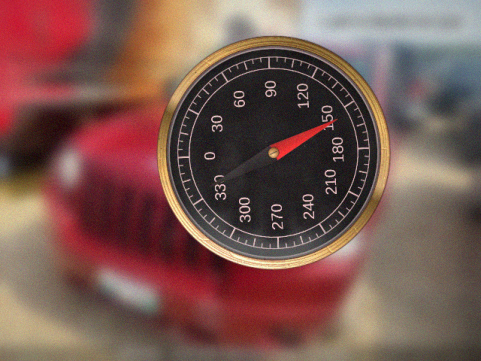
° 155
